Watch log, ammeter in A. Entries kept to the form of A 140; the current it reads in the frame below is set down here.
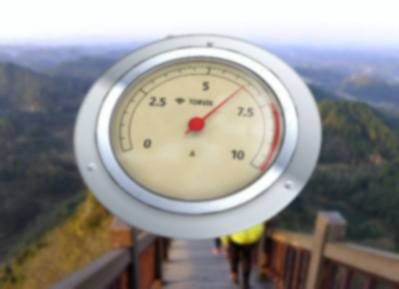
A 6.5
